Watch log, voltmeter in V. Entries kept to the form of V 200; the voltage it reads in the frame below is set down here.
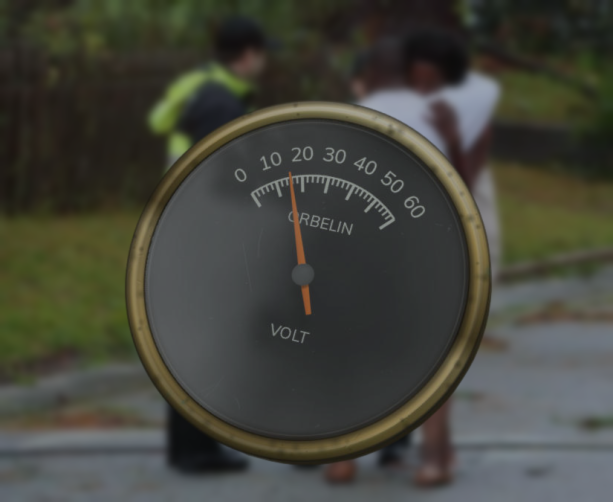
V 16
